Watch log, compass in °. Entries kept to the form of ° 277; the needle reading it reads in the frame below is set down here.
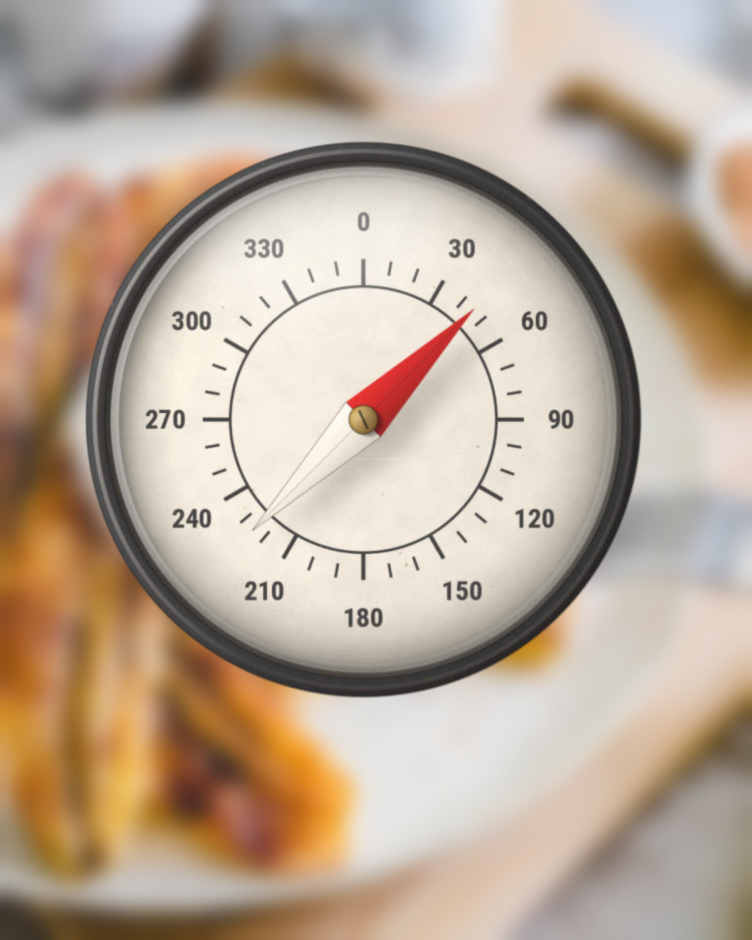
° 45
